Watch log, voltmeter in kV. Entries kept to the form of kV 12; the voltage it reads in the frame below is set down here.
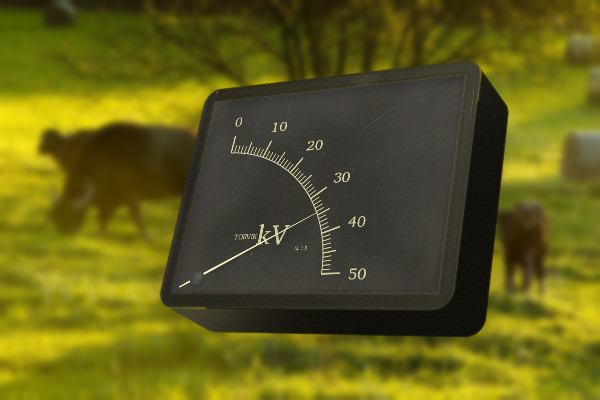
kV 35
